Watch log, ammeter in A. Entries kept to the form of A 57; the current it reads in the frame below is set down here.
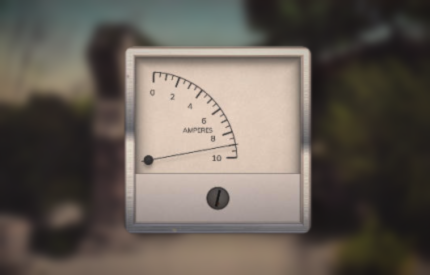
A 9
